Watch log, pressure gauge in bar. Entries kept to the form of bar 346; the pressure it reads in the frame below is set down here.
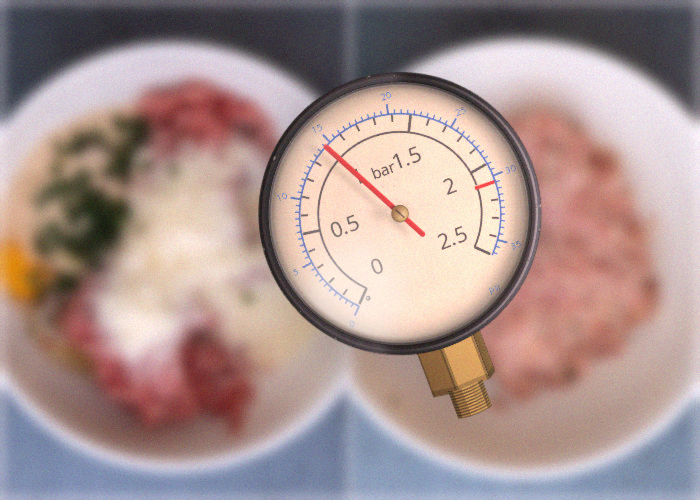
bar 1
